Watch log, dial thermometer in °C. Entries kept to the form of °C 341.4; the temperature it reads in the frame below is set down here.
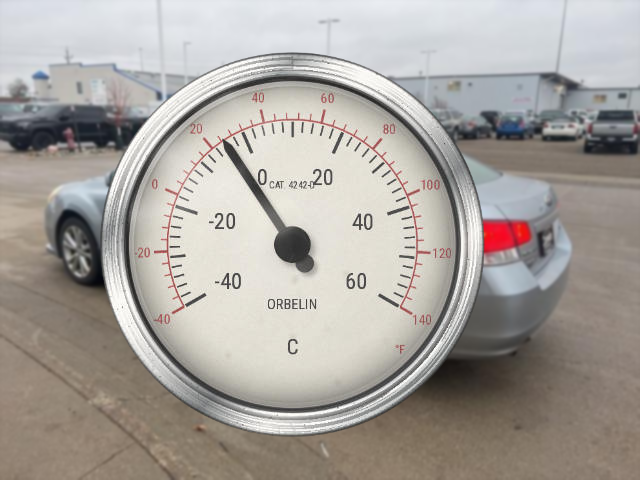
°C -4
